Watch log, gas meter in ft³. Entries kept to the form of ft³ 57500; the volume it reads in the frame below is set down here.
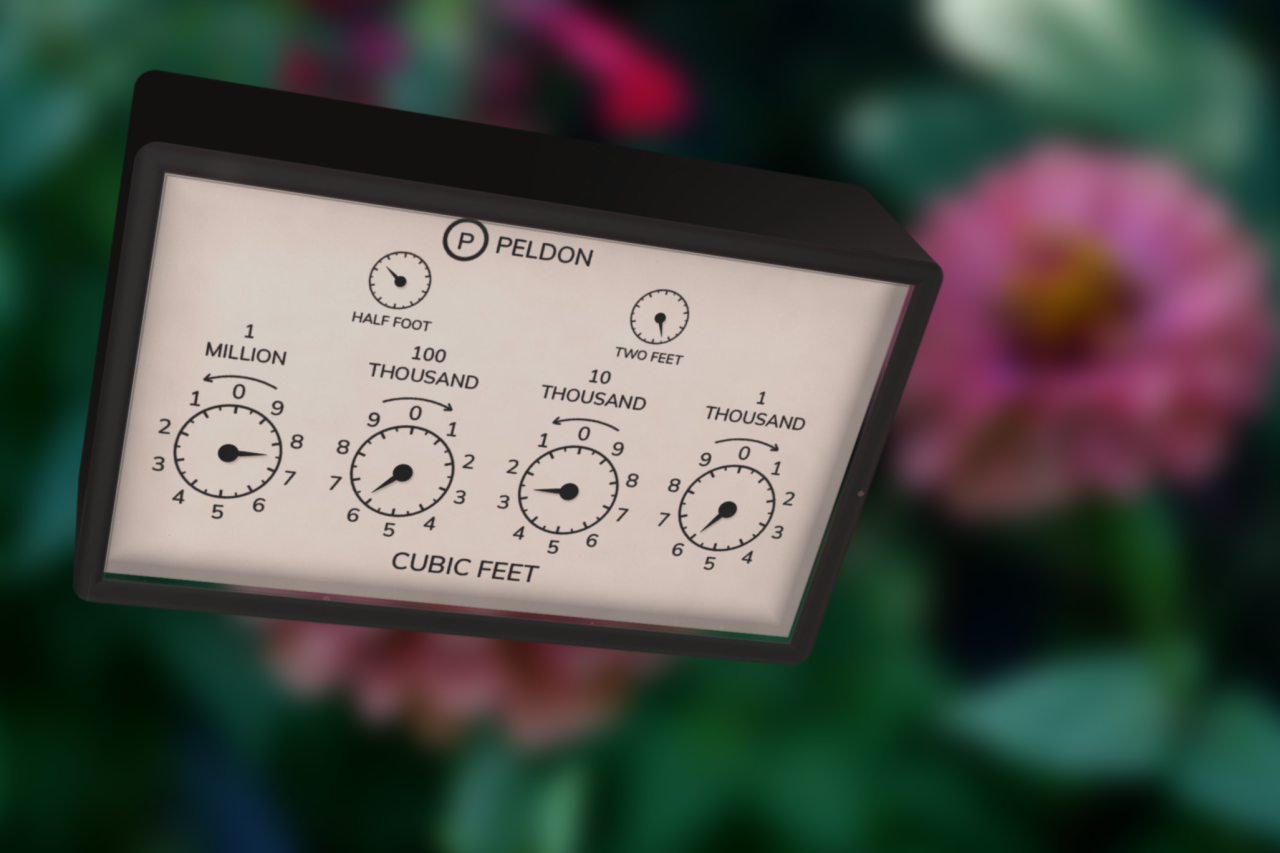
ft³ 762600
